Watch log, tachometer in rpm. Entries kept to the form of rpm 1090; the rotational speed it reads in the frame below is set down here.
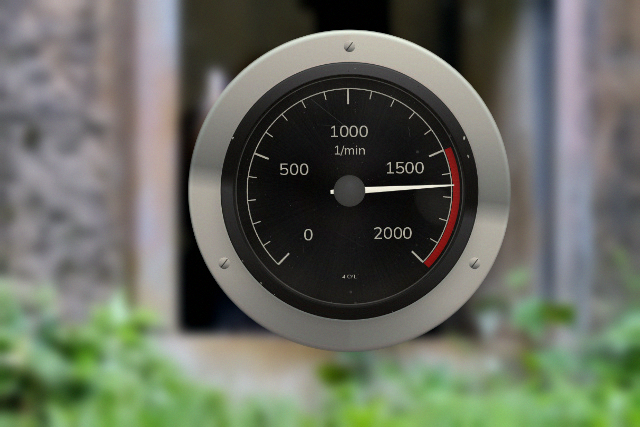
rpm 1650
